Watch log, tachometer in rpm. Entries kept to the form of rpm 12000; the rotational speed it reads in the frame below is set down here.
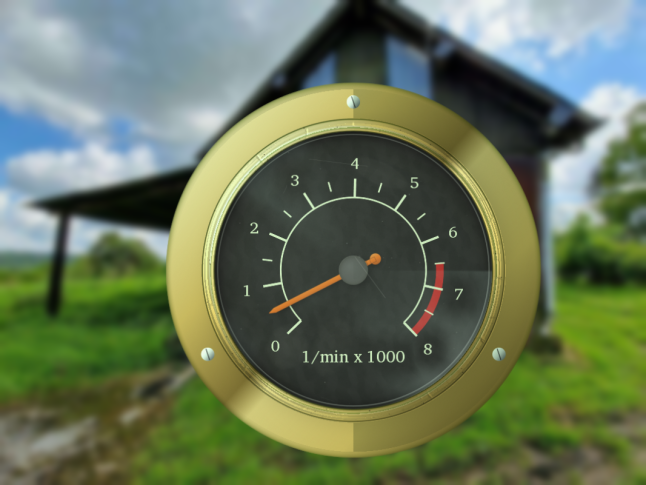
rpm 500
